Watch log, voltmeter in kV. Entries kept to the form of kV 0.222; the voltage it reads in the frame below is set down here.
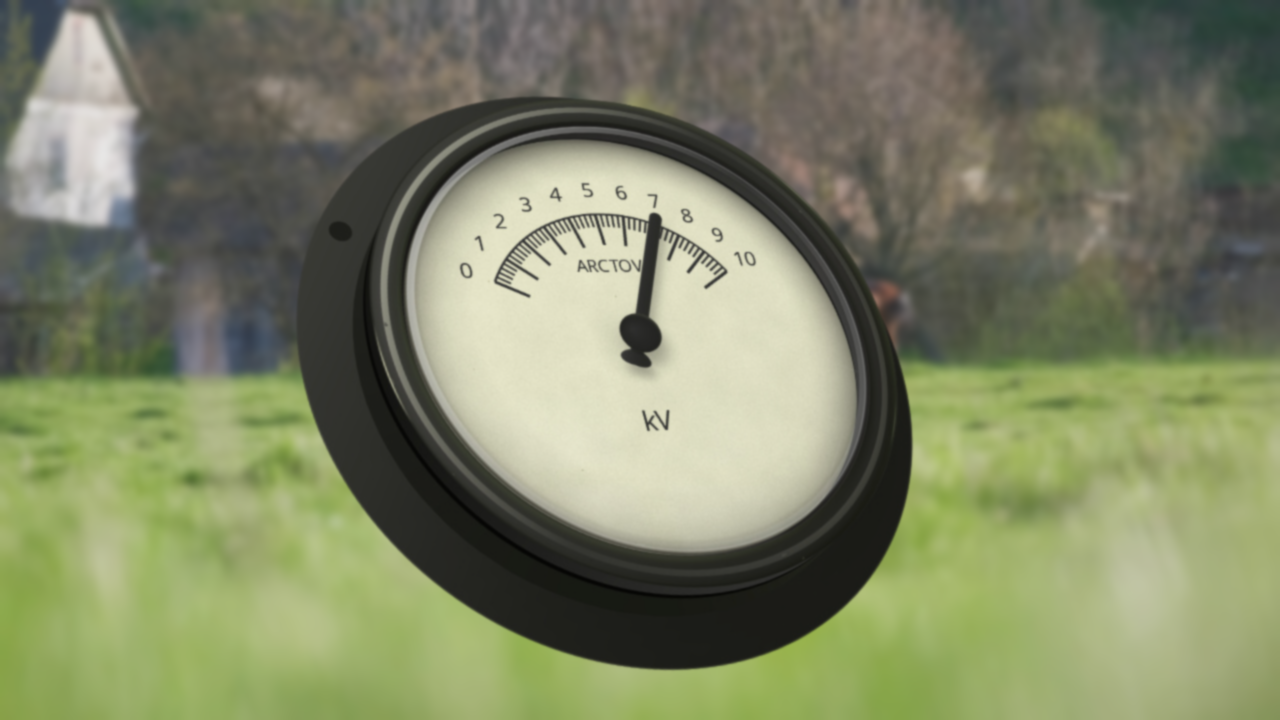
kV 7
